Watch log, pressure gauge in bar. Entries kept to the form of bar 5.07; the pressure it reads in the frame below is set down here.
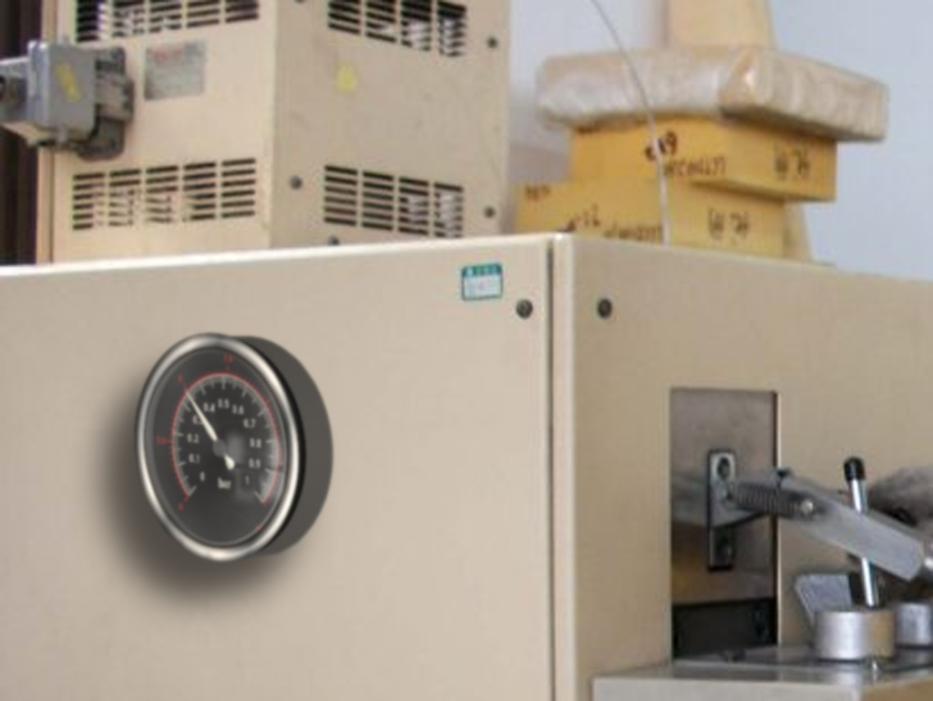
bar 0.35
